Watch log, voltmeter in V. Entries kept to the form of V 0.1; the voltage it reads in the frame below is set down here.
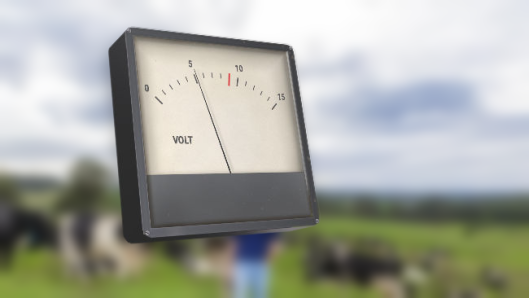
V 5
